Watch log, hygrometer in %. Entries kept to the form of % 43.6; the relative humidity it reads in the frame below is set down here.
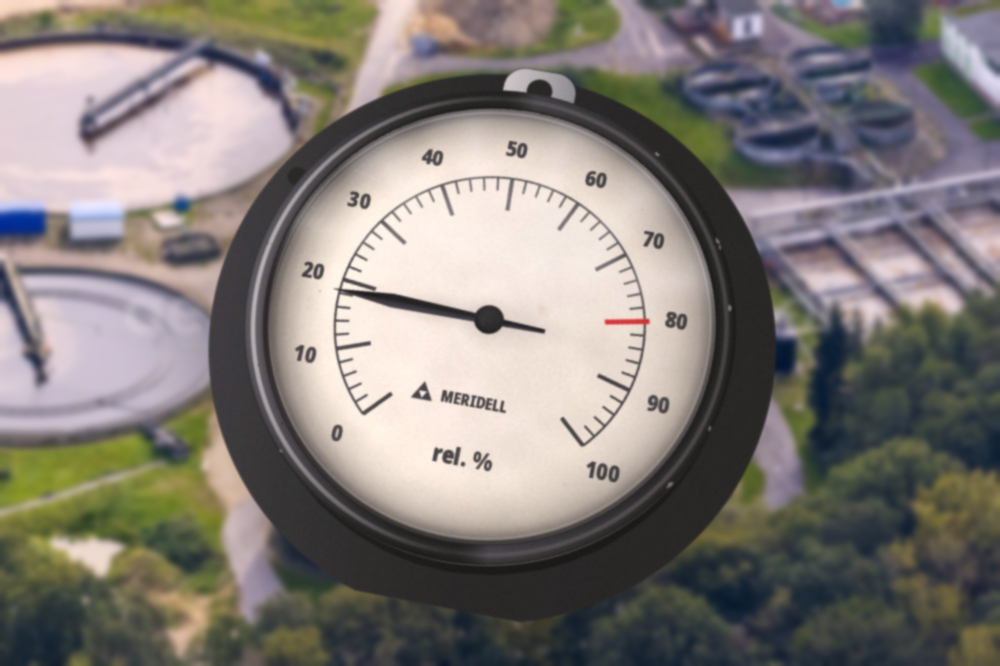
% 18
